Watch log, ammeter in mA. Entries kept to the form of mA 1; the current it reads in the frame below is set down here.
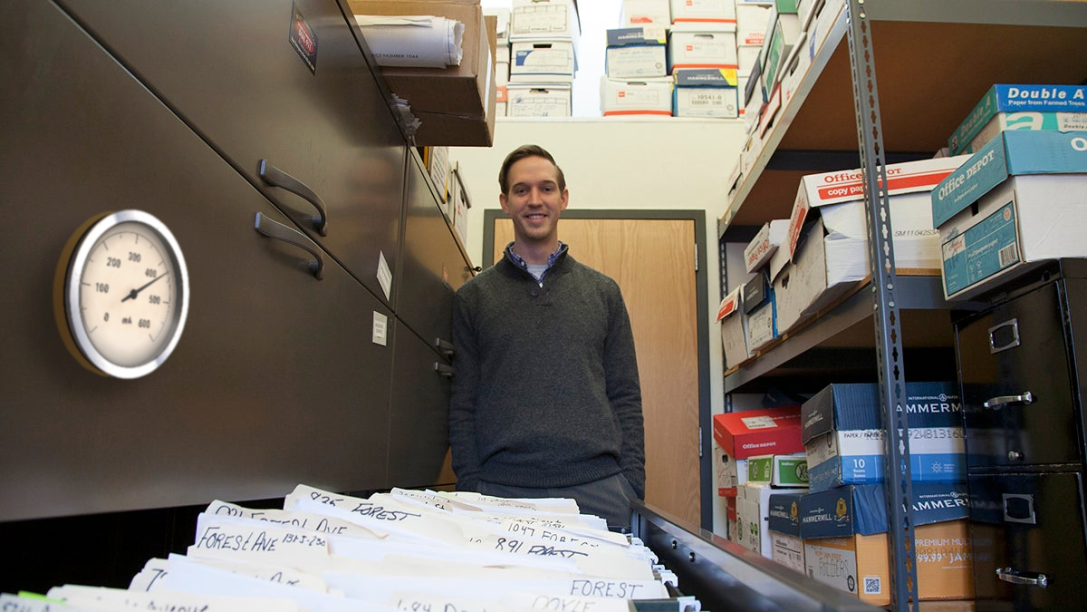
mA 425
